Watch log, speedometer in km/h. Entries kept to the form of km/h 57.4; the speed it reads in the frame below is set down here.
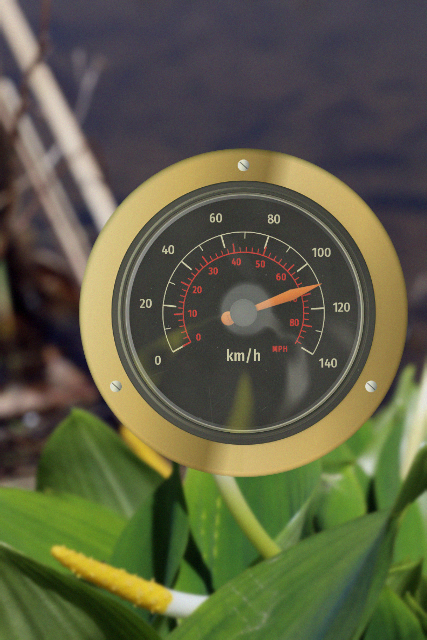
km/h 110
